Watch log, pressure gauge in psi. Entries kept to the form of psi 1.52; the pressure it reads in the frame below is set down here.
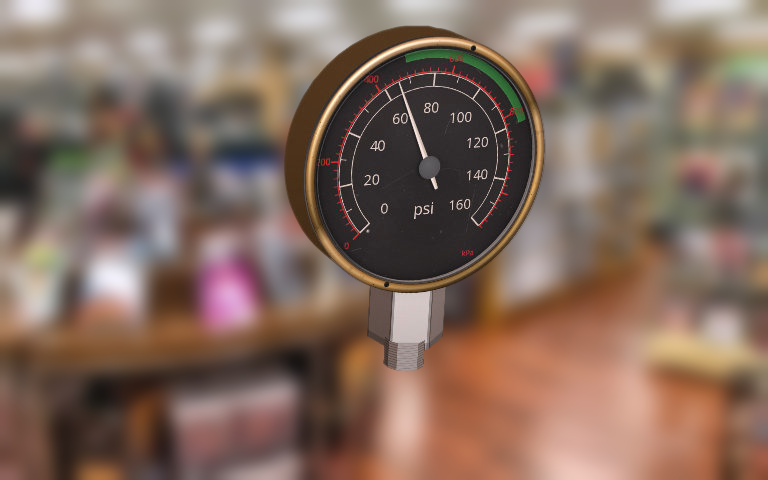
psi 65
